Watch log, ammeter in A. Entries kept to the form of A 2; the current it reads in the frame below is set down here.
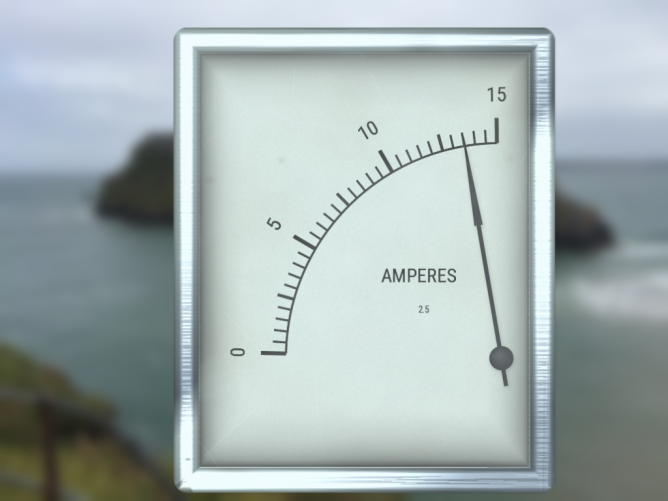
A 13.5
